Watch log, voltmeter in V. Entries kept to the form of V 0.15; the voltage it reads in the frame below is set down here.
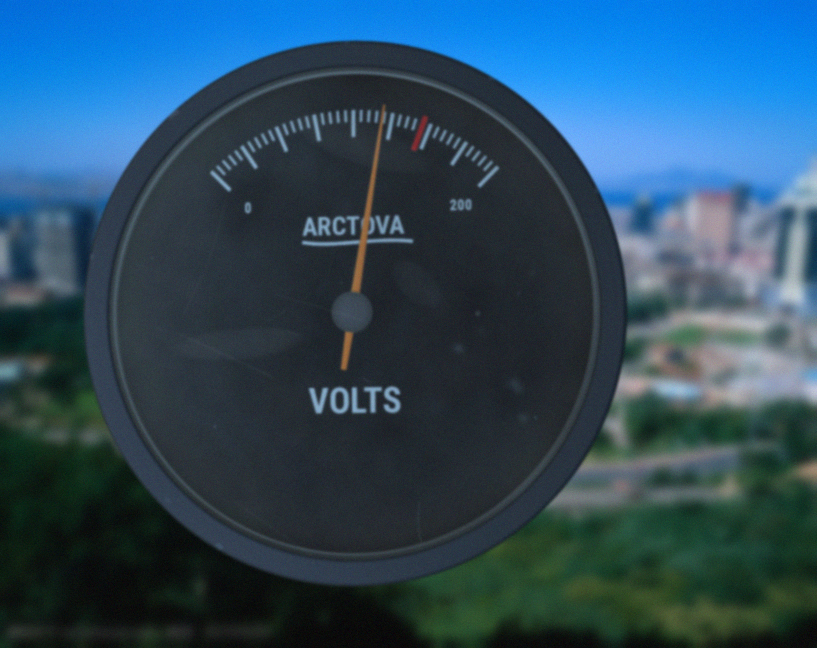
V 120
